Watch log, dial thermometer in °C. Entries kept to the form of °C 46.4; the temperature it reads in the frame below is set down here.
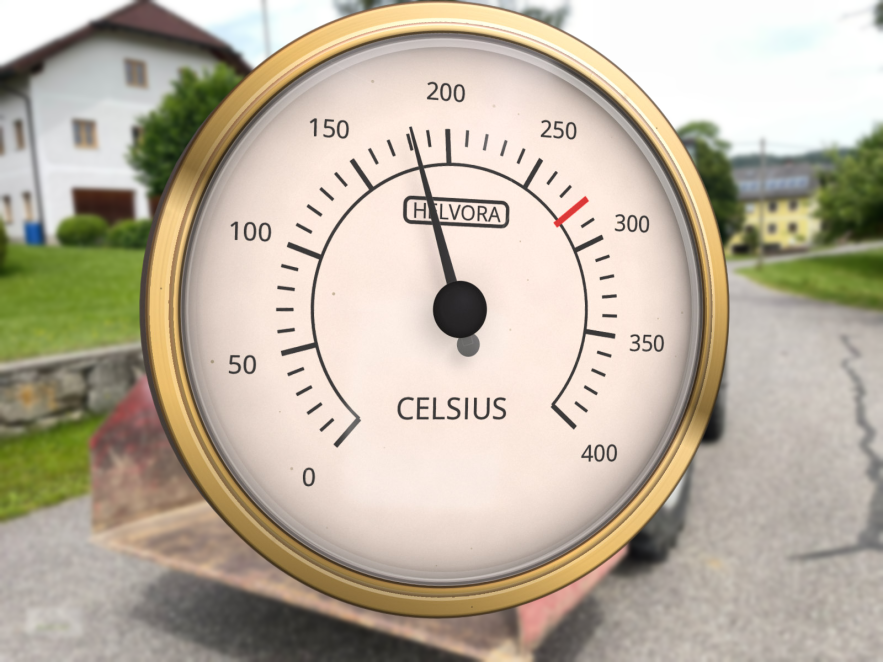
°C 180
